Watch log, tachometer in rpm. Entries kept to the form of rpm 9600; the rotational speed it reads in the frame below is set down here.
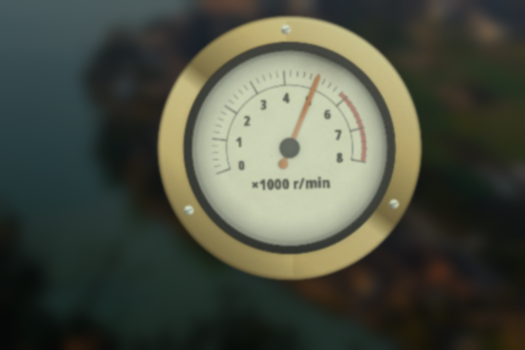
rpm 5000
